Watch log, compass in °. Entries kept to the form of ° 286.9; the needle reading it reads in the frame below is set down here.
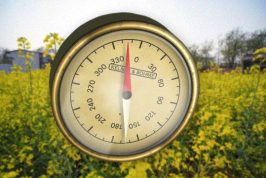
° 345
